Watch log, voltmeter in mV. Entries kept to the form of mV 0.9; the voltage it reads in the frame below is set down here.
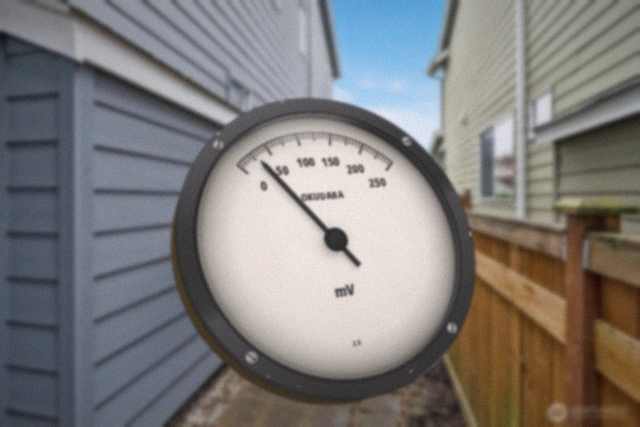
mV 25
